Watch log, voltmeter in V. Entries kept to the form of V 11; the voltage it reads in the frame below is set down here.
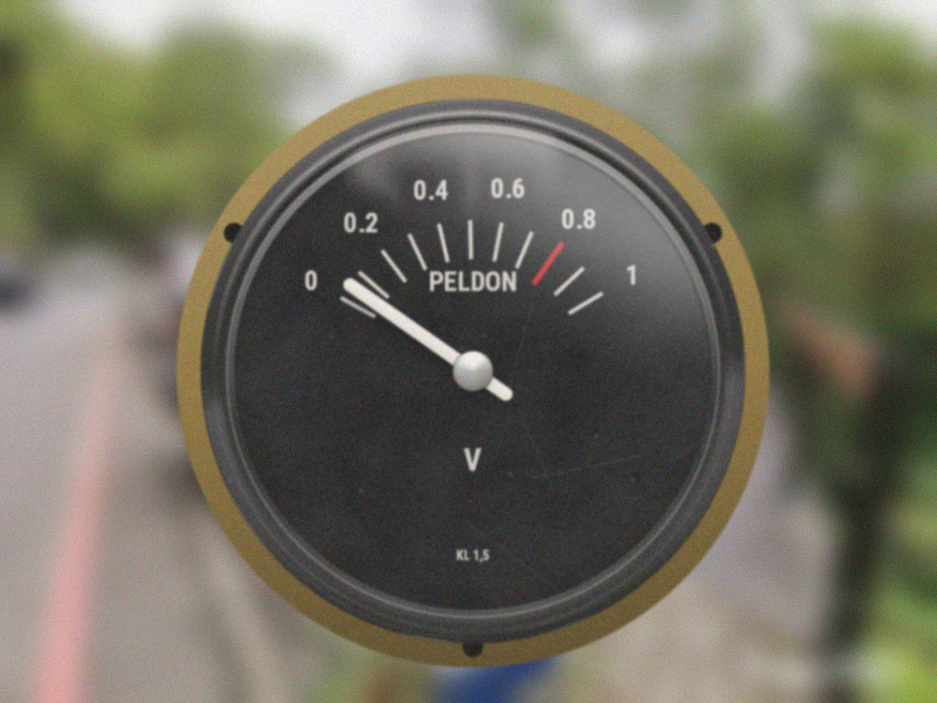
V 0.05
